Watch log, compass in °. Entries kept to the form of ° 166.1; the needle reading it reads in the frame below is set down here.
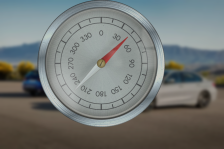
° 45
